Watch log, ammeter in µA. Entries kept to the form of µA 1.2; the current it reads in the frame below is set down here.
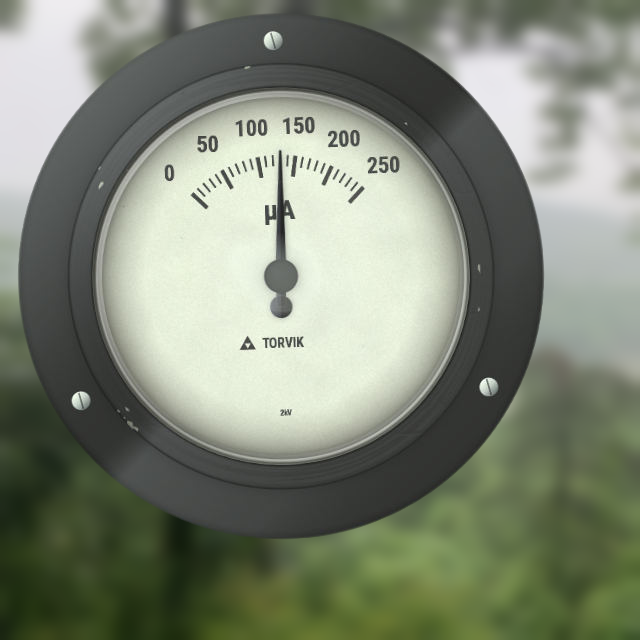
µA 130
